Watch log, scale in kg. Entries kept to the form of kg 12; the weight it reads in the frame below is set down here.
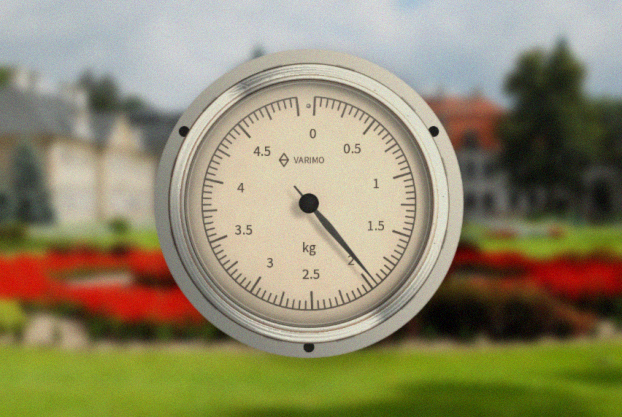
kg 1.95
